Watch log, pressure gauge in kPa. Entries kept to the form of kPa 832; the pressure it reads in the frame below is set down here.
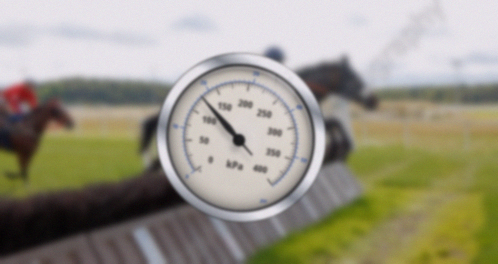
kPa 125
